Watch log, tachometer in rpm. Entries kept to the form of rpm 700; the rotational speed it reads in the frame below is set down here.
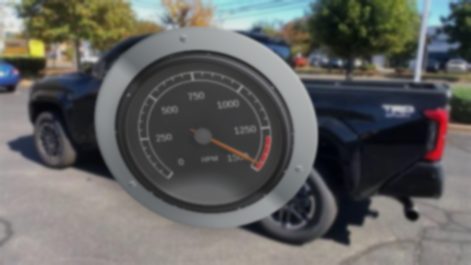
rpm 1450
